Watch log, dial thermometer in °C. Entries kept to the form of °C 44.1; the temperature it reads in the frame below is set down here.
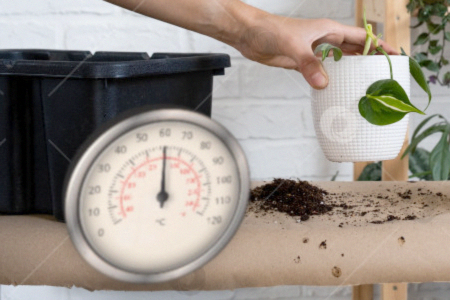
°C 60
